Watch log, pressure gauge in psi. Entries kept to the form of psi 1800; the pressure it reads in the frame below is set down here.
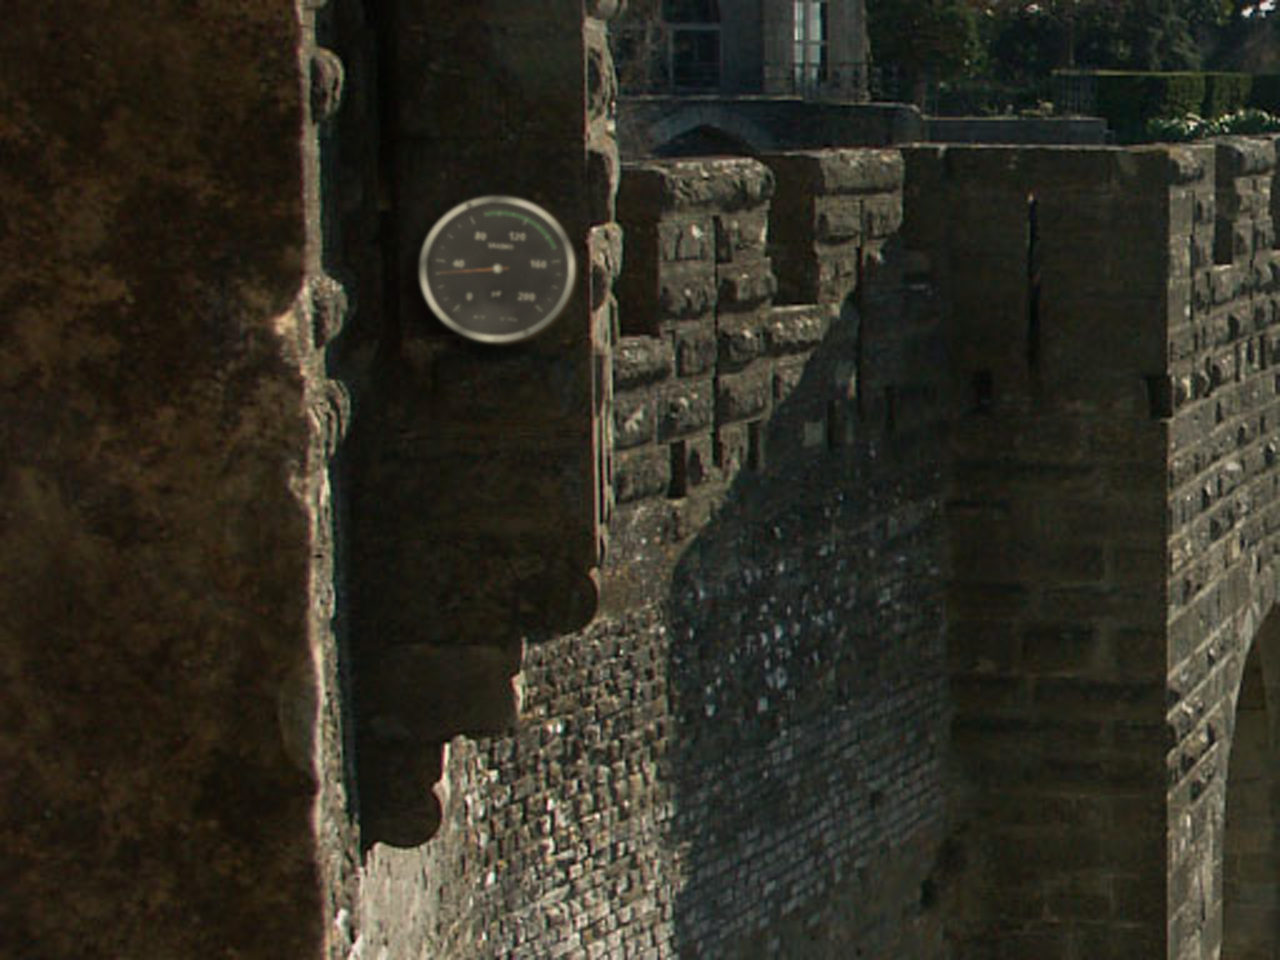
psi 30
